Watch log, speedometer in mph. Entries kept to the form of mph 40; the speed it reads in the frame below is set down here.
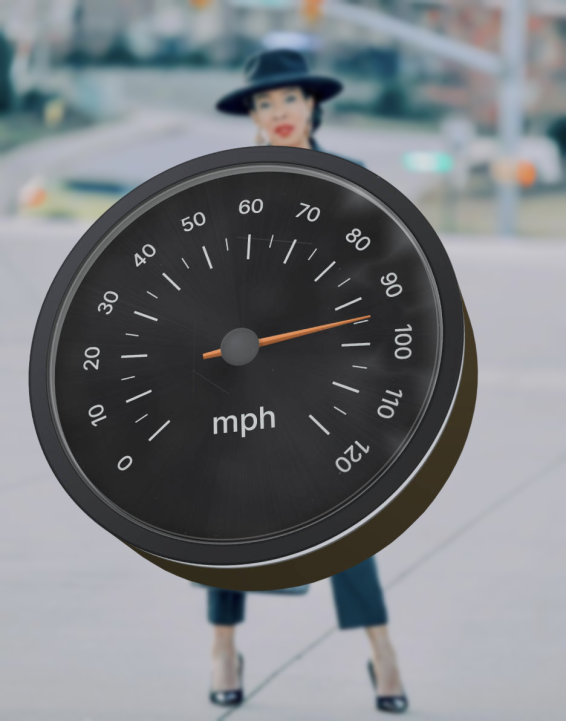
mph 95
